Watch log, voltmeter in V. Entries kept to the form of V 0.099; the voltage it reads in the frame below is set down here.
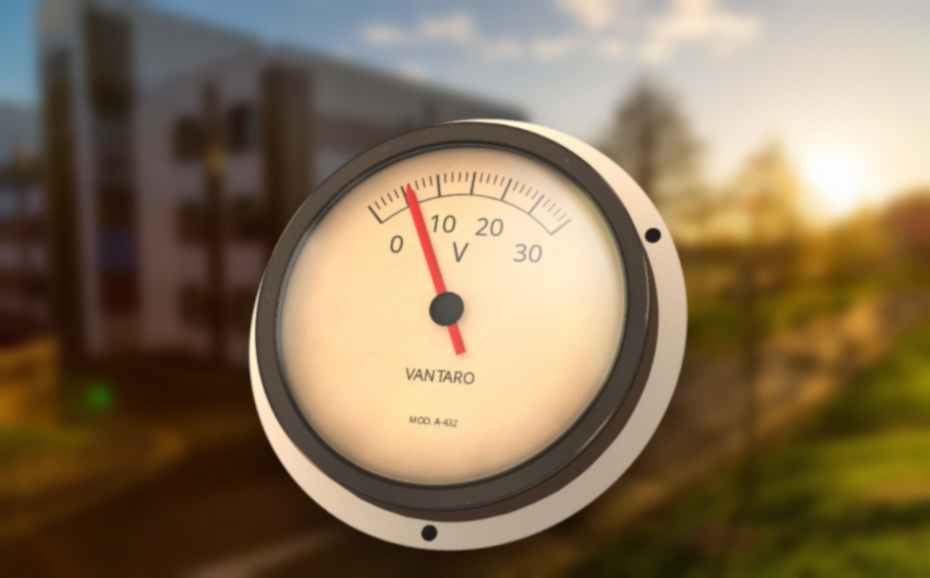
V 6
